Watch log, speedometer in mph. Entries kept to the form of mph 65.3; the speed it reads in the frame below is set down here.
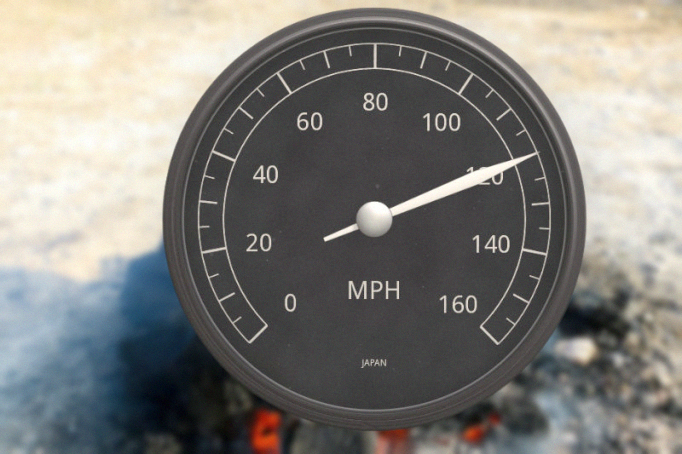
mph 120
